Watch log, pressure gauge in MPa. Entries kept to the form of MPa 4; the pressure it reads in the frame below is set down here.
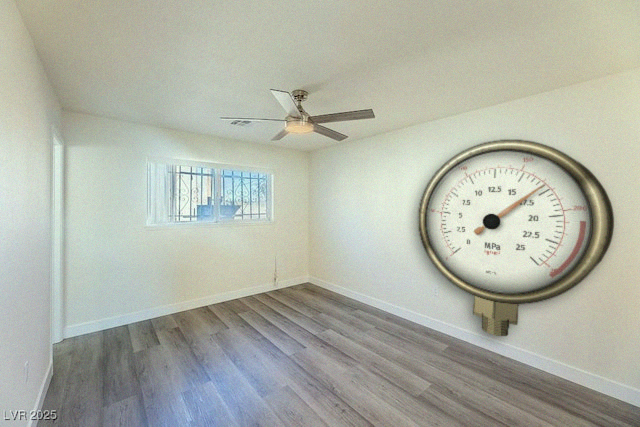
MPa 17
